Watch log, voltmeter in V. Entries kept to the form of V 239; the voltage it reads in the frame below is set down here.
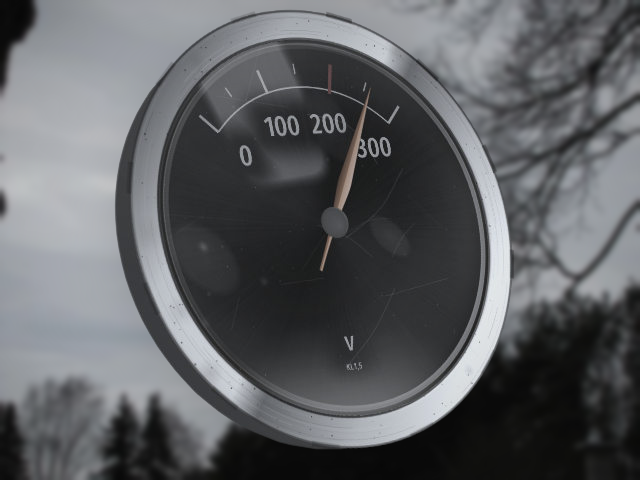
V 250
